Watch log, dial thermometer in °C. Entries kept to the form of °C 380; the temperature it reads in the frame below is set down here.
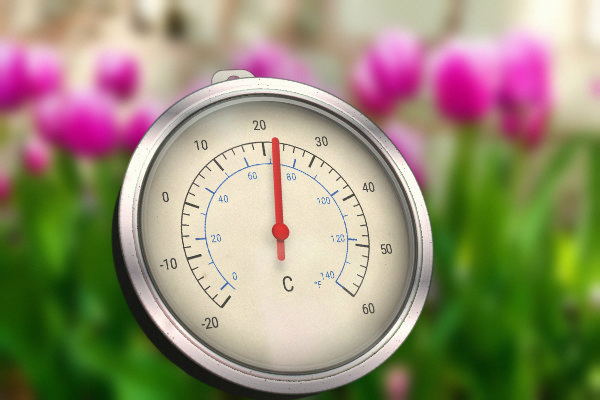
°C 22
